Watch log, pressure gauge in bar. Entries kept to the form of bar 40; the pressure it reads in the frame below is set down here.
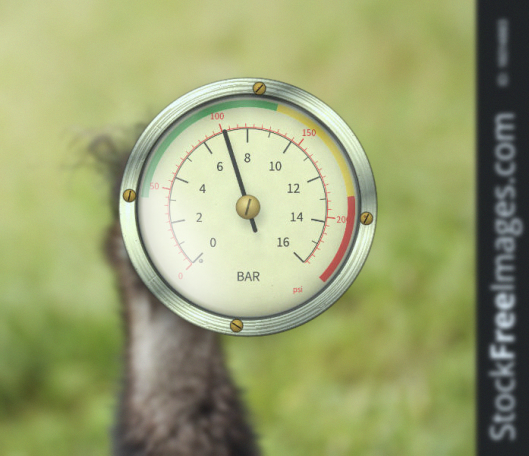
bar 7
